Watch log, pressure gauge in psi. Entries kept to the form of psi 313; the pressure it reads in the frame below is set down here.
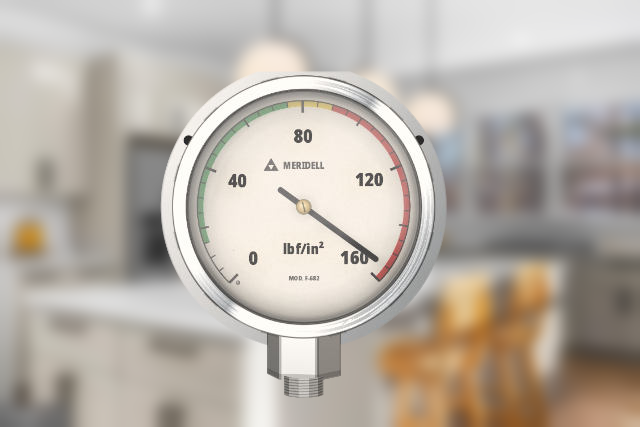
psi 155
